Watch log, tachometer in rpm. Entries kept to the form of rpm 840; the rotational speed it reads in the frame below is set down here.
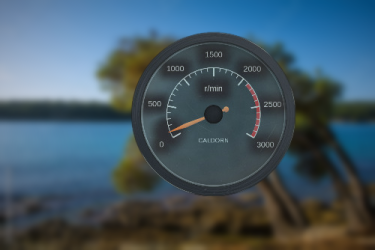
rpm 100
